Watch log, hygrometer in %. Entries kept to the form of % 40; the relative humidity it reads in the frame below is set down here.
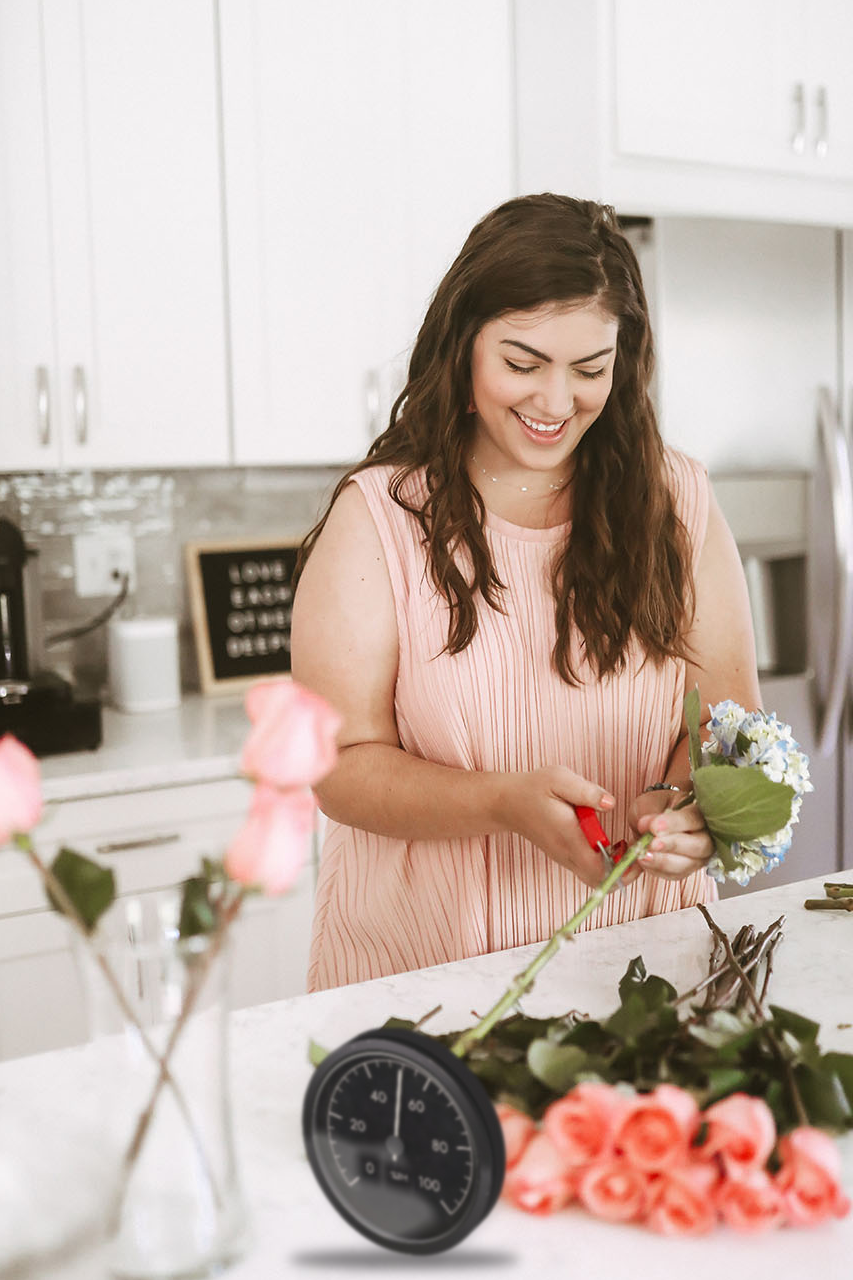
% 52
